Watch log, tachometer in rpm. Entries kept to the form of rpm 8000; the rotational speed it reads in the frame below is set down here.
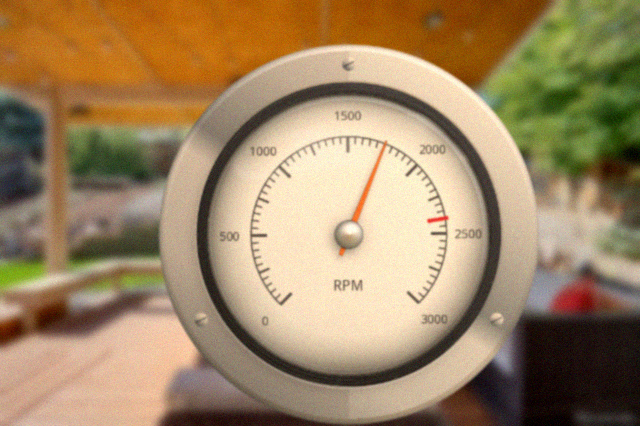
rpm 1750
